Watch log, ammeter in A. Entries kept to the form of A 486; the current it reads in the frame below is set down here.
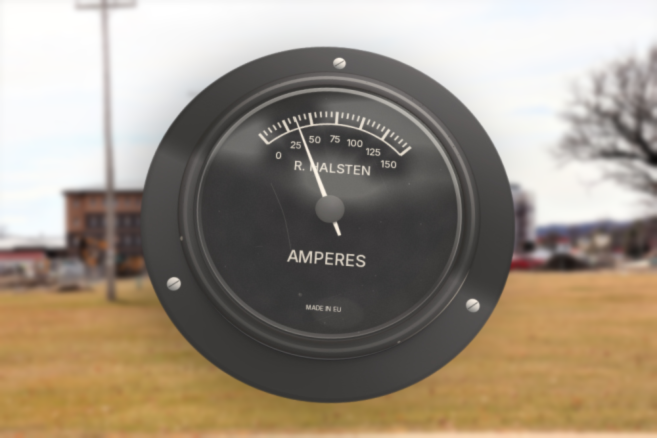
A 35
